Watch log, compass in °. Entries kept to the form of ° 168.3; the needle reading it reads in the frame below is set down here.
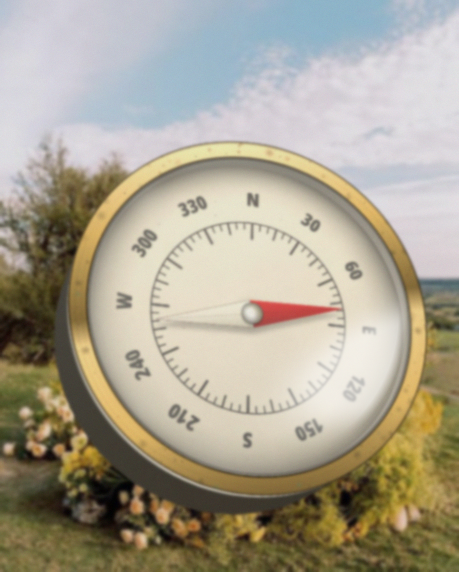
° 80
